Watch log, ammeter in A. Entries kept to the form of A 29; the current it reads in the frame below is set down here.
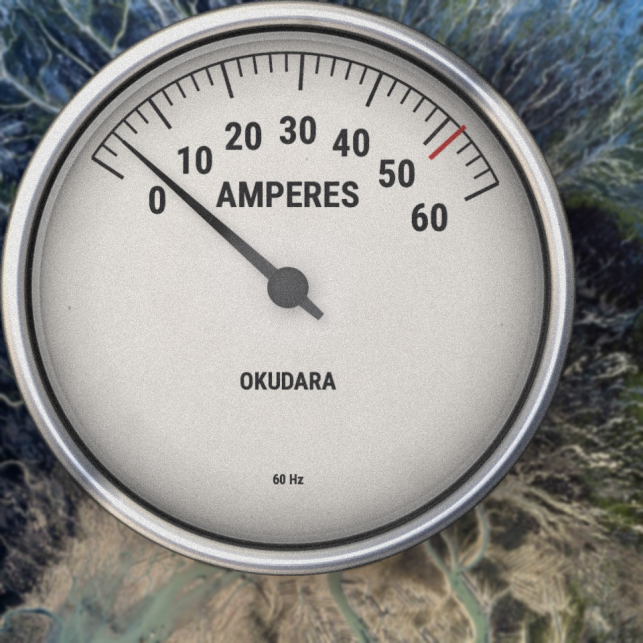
A 4
